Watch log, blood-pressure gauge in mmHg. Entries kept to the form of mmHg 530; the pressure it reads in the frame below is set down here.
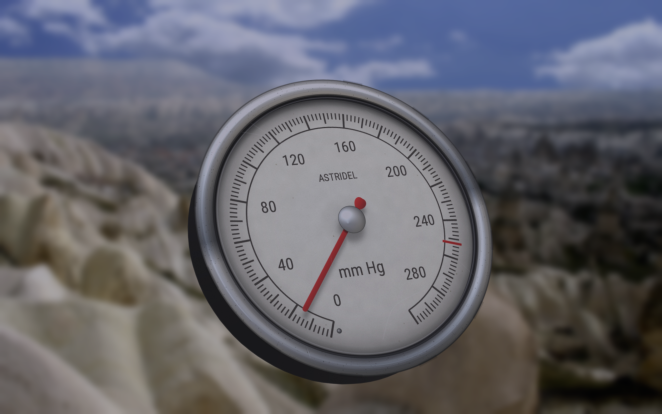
mmHg 16
